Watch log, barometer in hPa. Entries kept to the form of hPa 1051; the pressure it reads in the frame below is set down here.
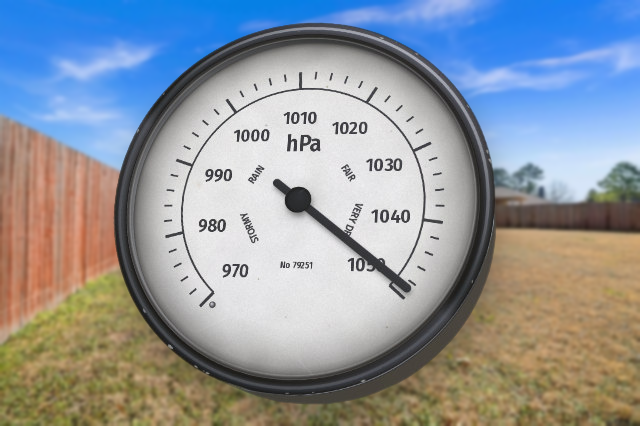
hPa 1049
